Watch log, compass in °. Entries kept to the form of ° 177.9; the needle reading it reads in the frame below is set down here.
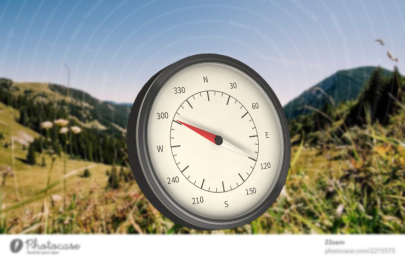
° 300
